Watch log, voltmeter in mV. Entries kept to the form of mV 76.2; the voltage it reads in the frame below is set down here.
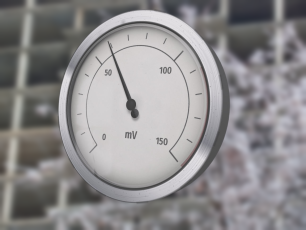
mV 60
